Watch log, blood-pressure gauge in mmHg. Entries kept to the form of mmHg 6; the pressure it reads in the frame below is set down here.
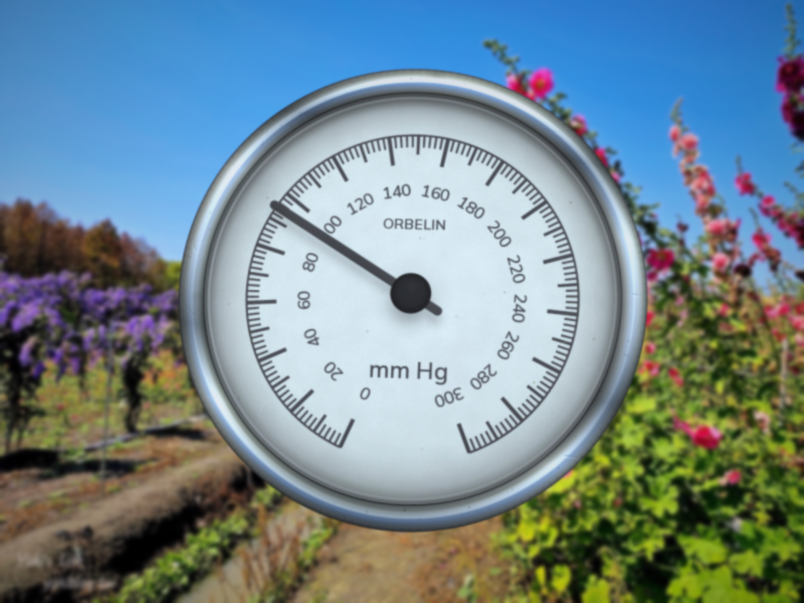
mmHg 94
